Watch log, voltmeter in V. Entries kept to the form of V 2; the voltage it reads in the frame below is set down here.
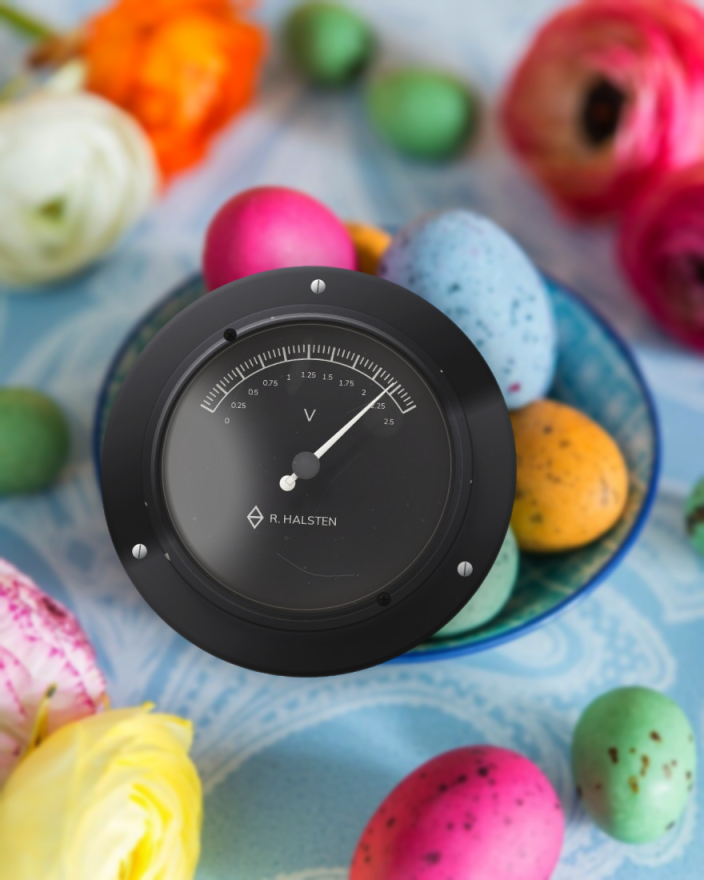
V 2.2
